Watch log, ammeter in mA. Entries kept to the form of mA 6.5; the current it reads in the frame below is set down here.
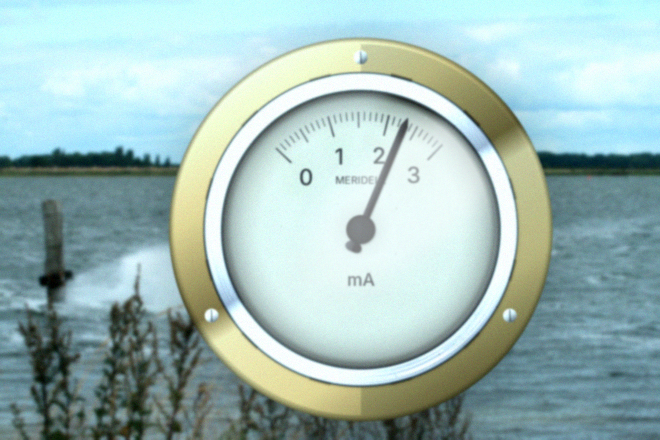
mA 2.3
